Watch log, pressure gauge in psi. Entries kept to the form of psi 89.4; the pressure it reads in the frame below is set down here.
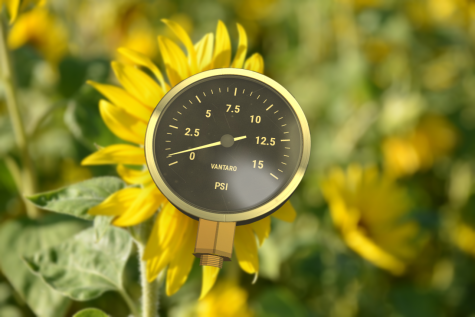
psi 0.5
